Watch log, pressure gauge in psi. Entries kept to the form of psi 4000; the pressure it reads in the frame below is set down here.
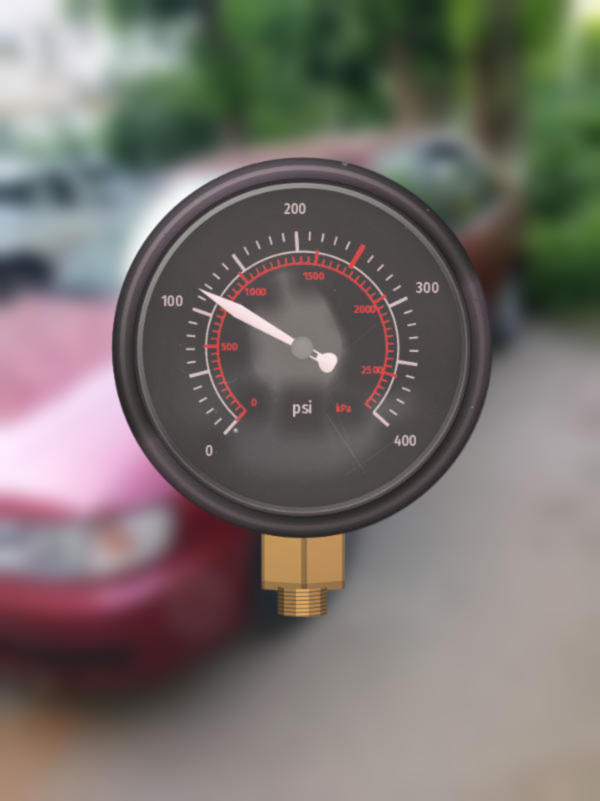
psi 115
